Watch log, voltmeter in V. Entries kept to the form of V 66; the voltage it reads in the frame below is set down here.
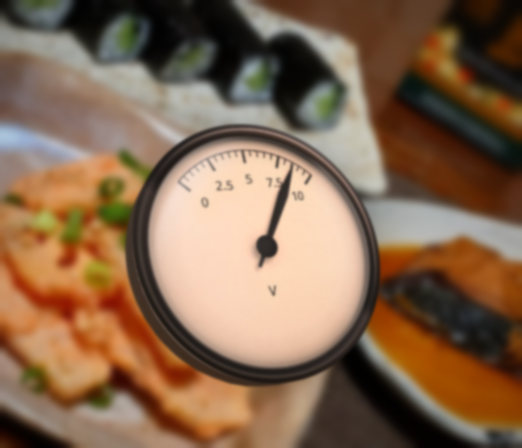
V 8.5
